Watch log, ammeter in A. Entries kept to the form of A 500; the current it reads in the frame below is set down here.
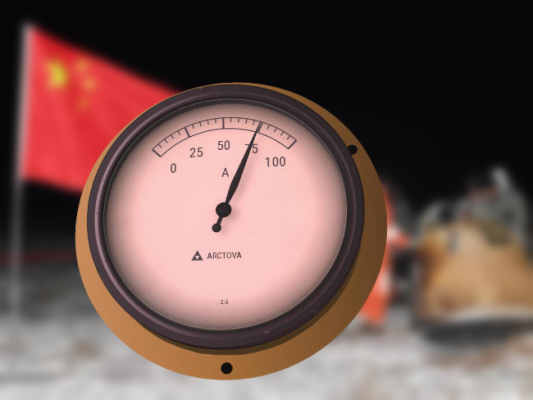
A 75
